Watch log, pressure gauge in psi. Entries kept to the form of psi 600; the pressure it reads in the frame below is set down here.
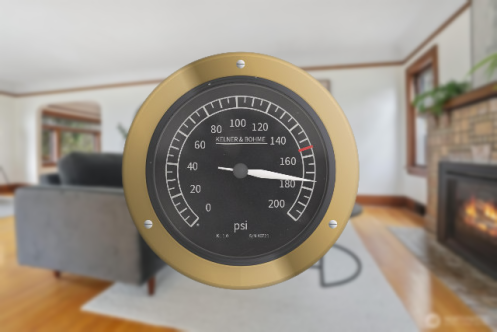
psi 175
